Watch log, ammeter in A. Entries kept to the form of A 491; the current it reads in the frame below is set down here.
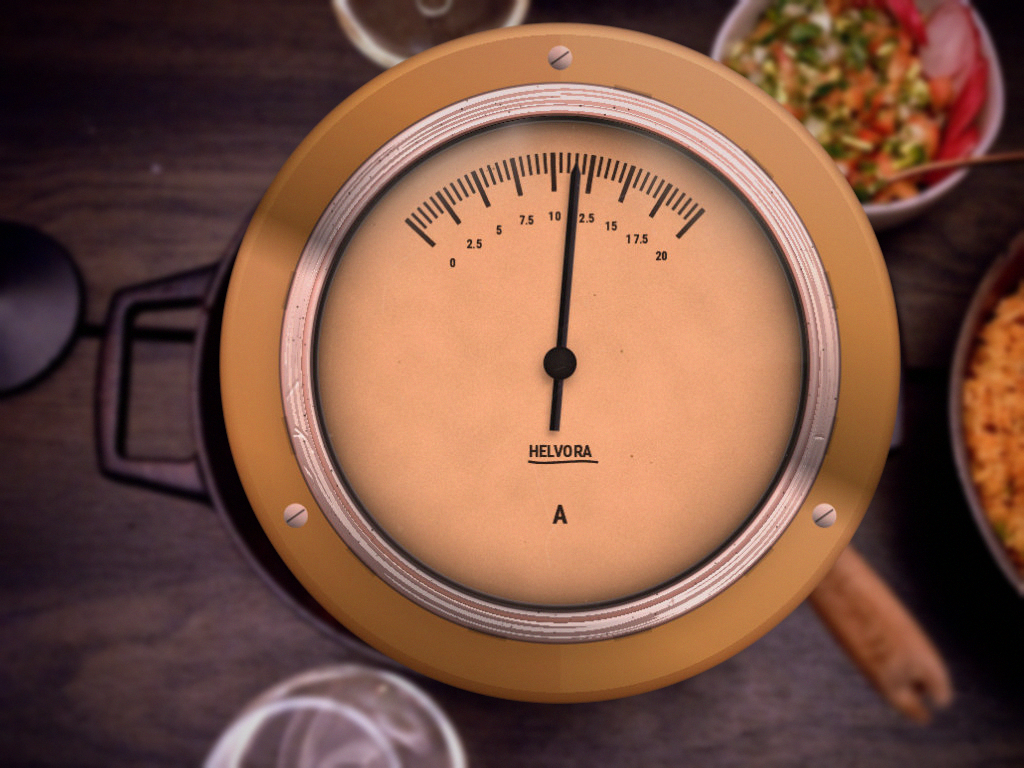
A 11.5
